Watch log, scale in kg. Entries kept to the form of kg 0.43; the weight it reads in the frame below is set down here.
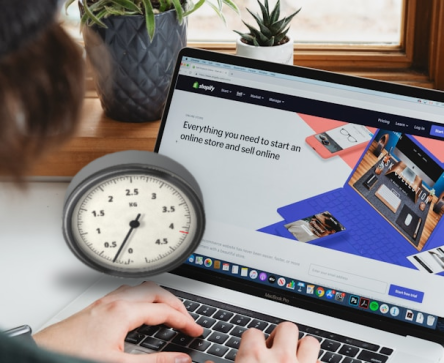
kg 0.25
